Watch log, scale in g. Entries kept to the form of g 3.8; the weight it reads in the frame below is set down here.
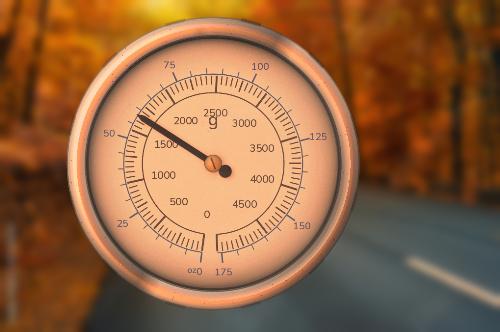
g 1650
